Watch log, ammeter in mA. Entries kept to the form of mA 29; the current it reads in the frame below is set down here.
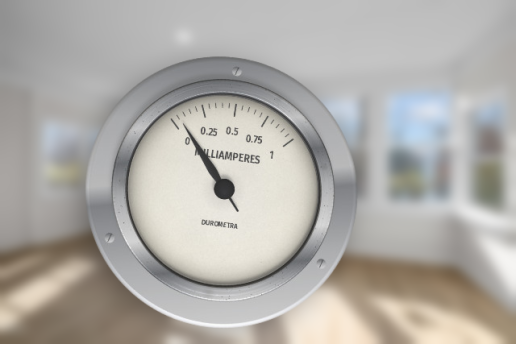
mA 0.05
